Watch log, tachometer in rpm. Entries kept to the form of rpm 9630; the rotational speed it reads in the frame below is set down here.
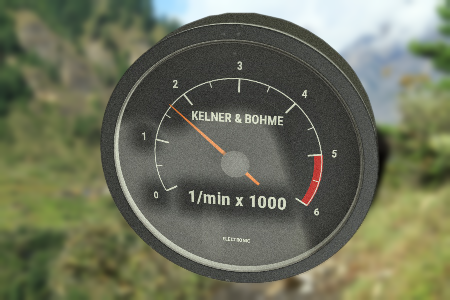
rpm 1750
